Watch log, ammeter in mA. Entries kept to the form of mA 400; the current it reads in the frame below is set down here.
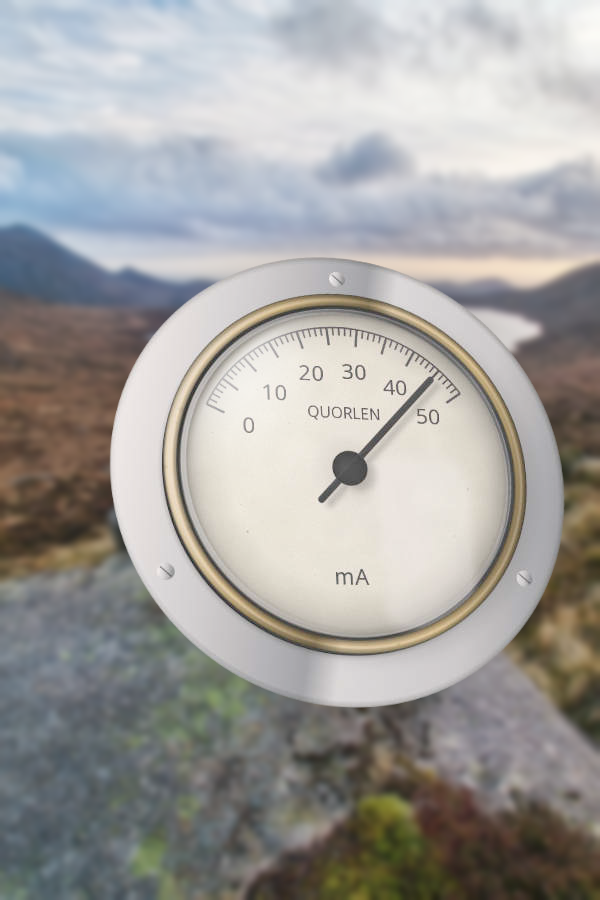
mA 45
